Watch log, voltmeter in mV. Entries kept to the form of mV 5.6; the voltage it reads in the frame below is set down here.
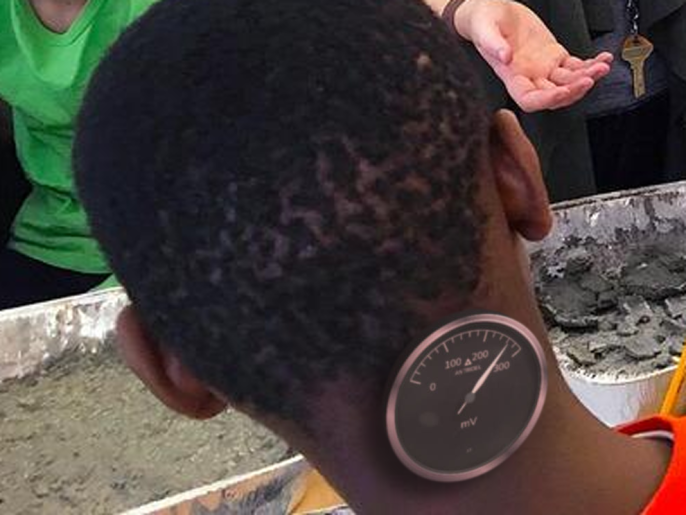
mV 260
